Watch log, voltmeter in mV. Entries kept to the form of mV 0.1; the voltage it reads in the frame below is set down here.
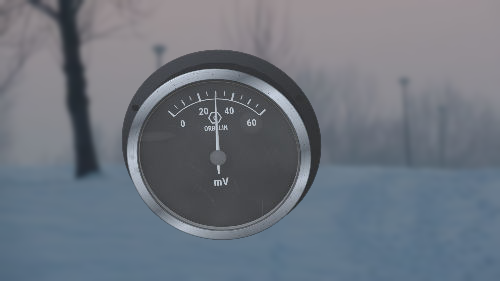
mV 30
